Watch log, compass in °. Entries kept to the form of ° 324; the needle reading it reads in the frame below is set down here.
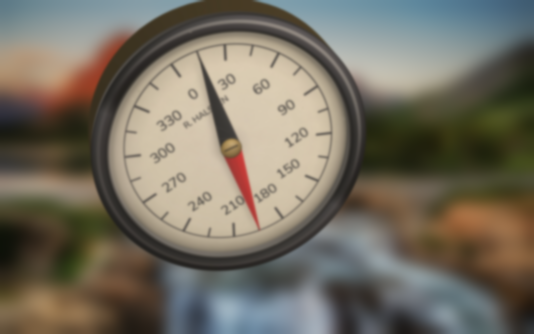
° 195
